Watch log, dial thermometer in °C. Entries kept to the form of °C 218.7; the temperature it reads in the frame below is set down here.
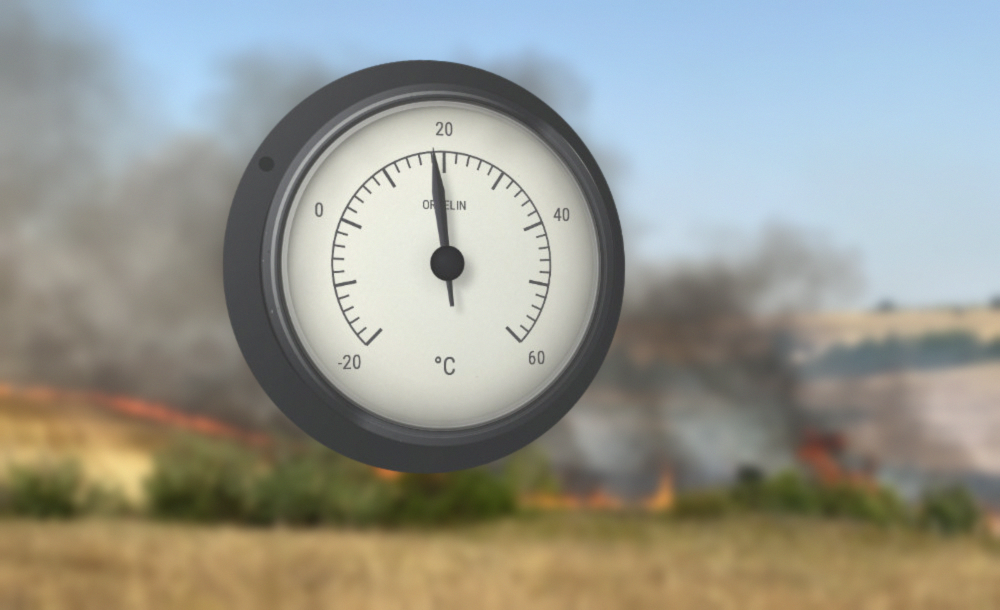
°C 18
